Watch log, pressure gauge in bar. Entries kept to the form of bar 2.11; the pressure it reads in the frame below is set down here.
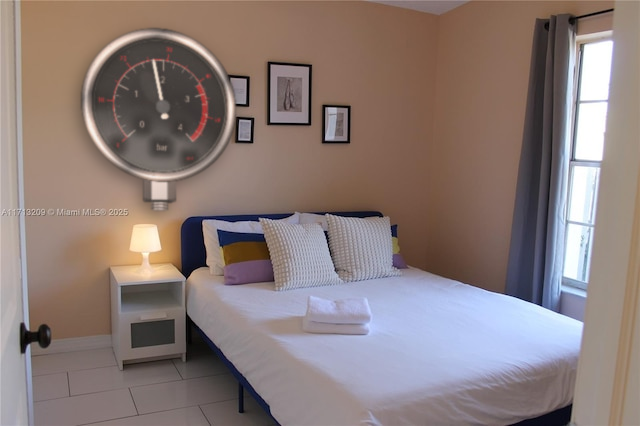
bar 1.8
